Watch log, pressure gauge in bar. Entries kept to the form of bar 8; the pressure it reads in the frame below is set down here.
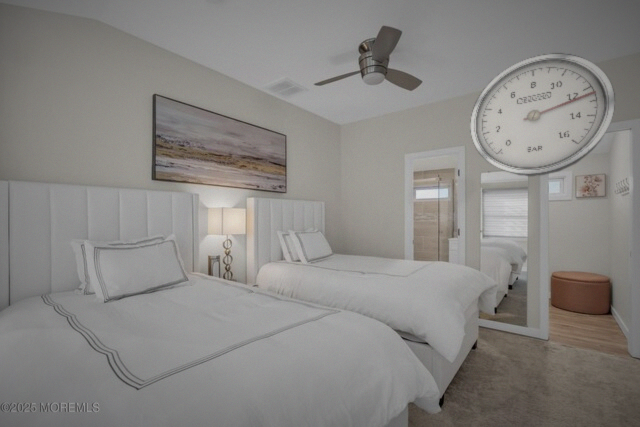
bar 12.5
